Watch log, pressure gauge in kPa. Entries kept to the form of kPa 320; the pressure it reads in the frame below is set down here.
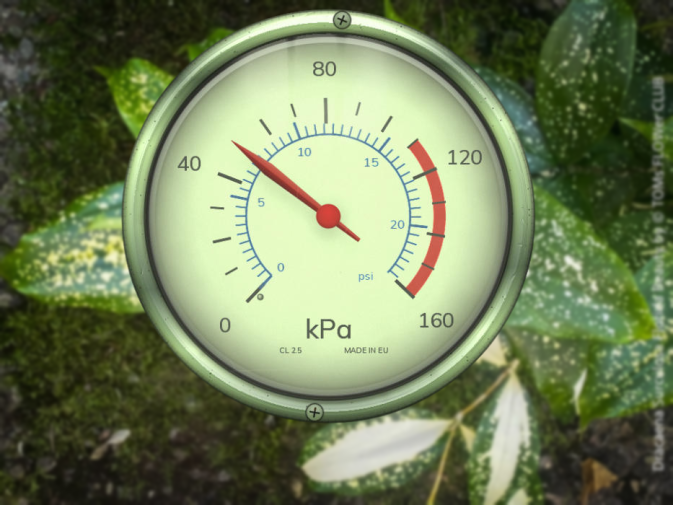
kPa 50
